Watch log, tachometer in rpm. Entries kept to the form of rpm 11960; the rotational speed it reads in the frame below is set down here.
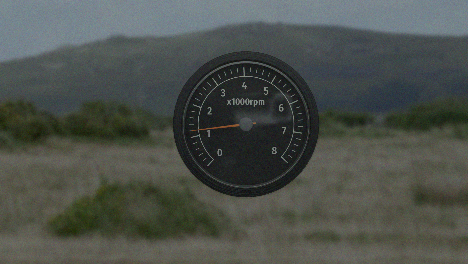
rpm 1200
